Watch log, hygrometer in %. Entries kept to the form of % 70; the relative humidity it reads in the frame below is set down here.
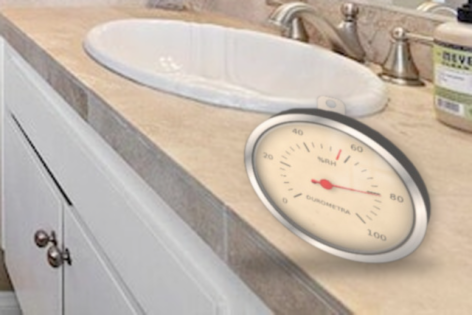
% 80
